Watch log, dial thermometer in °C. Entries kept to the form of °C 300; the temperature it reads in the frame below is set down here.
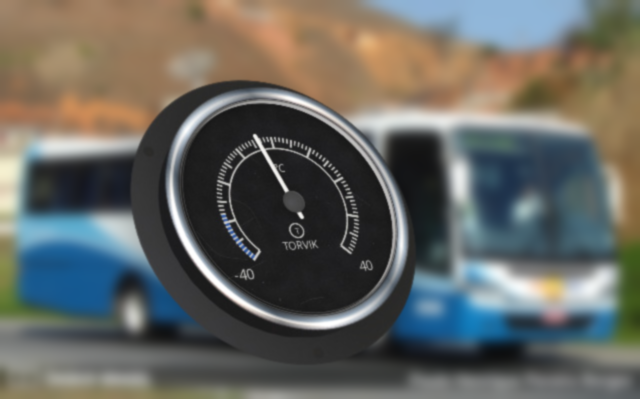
°C -5
